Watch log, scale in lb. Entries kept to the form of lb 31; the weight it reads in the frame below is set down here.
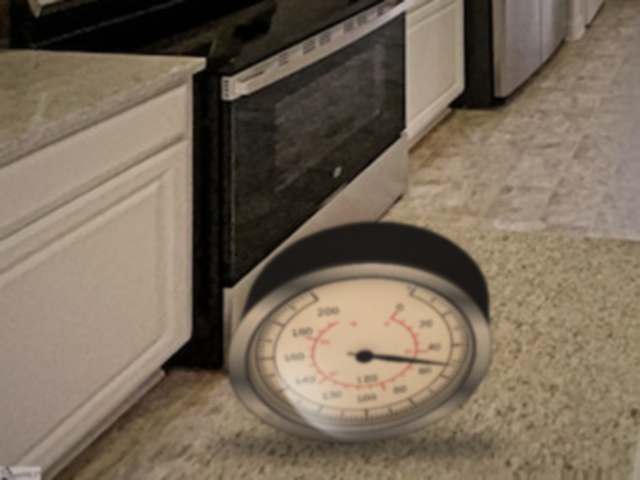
lb 50
